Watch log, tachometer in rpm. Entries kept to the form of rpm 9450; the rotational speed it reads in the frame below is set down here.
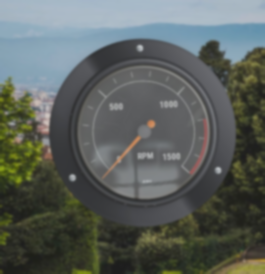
rpm 0
